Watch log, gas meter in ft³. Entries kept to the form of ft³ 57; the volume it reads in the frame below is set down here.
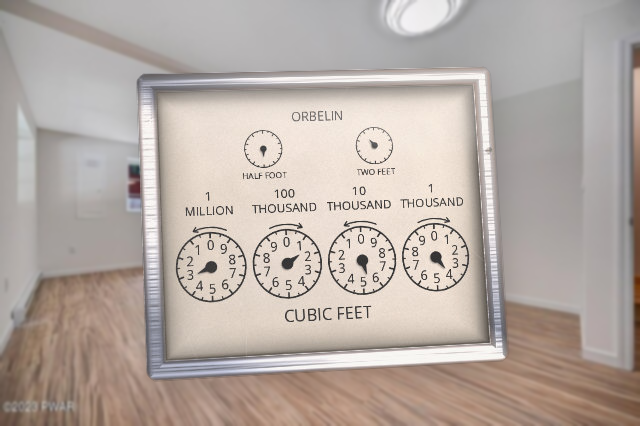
ft³ 315400
